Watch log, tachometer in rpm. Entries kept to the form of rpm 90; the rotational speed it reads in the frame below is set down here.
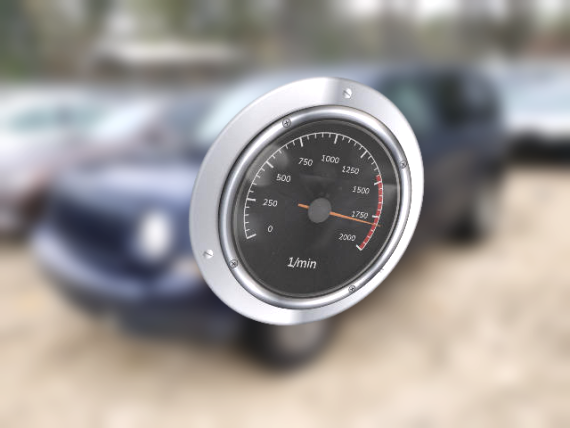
rpm 1800
